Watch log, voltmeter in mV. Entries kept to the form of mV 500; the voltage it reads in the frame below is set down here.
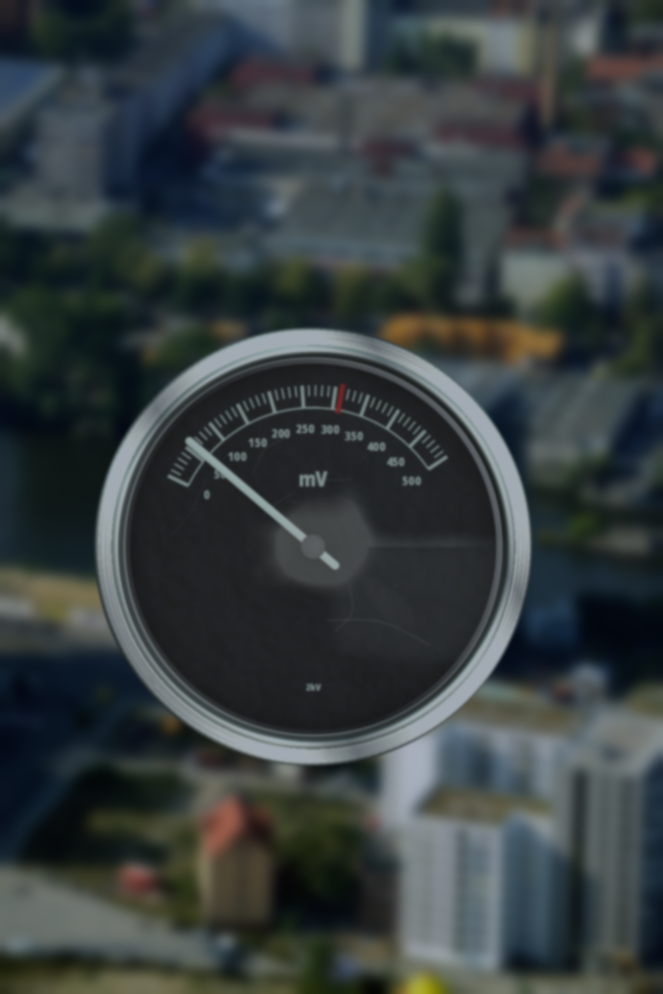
mV 60
